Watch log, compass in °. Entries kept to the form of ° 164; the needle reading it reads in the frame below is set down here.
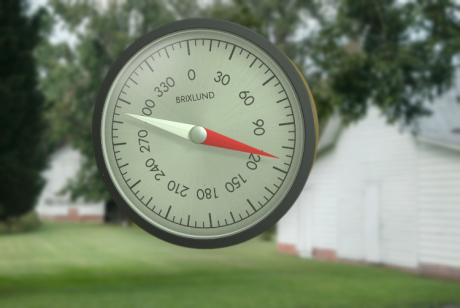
° 112.5
